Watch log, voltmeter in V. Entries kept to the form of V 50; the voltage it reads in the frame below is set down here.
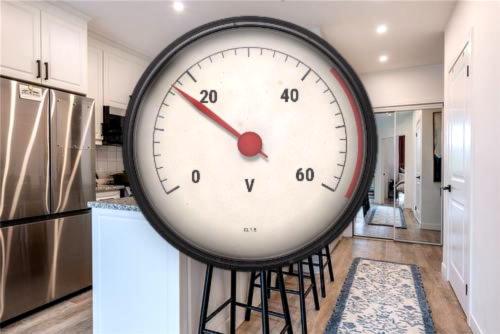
V 17
